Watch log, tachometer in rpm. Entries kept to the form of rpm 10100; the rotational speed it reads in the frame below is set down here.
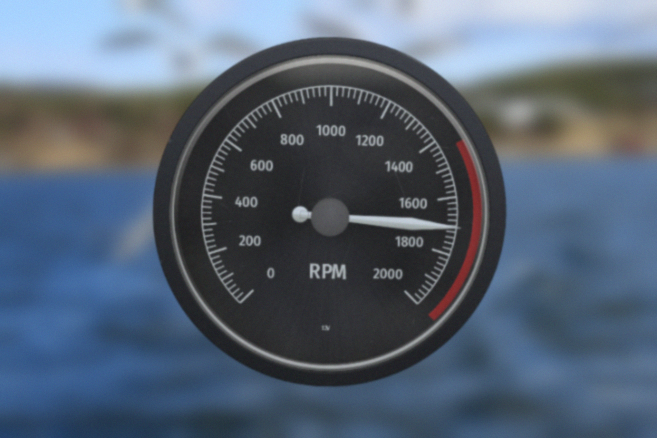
rpm 1700
